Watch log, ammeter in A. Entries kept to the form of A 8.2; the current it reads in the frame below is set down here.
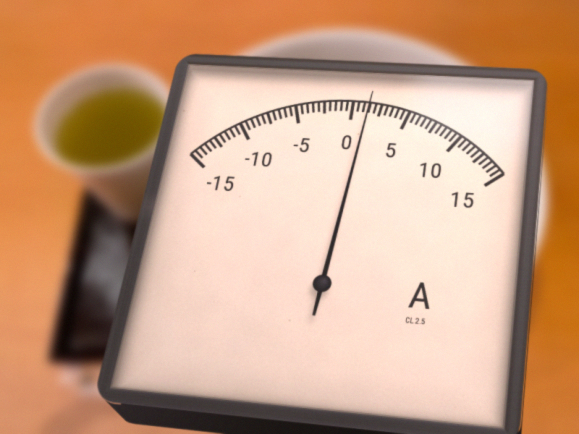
A 1.5
